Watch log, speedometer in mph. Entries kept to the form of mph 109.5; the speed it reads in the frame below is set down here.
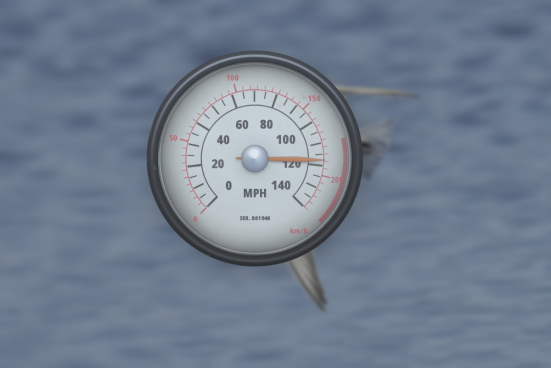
mph 117.5
